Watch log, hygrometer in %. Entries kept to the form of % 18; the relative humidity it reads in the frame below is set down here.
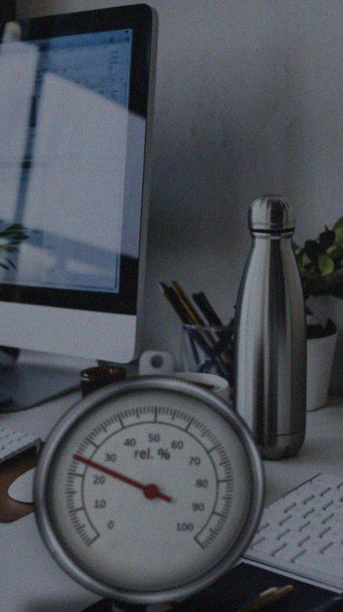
% 25
